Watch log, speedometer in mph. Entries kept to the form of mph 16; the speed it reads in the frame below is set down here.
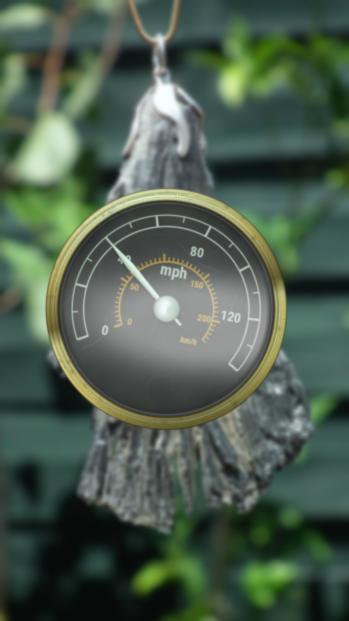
mph 40
